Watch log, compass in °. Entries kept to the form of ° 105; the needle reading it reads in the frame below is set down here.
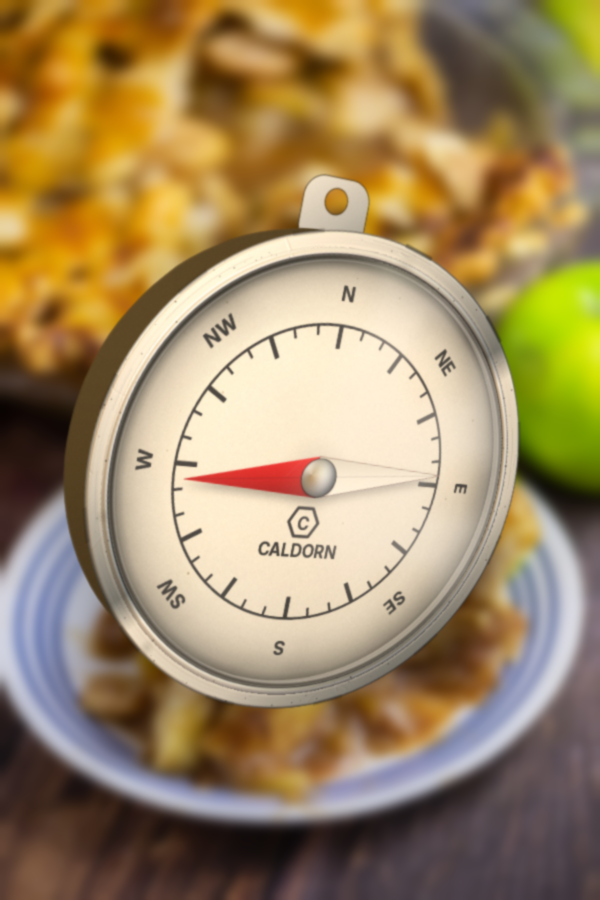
° 265
